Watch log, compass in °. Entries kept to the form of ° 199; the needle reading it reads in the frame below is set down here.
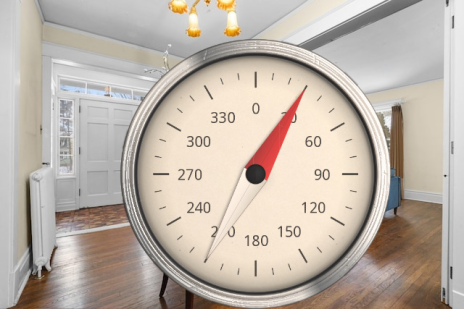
° 30
